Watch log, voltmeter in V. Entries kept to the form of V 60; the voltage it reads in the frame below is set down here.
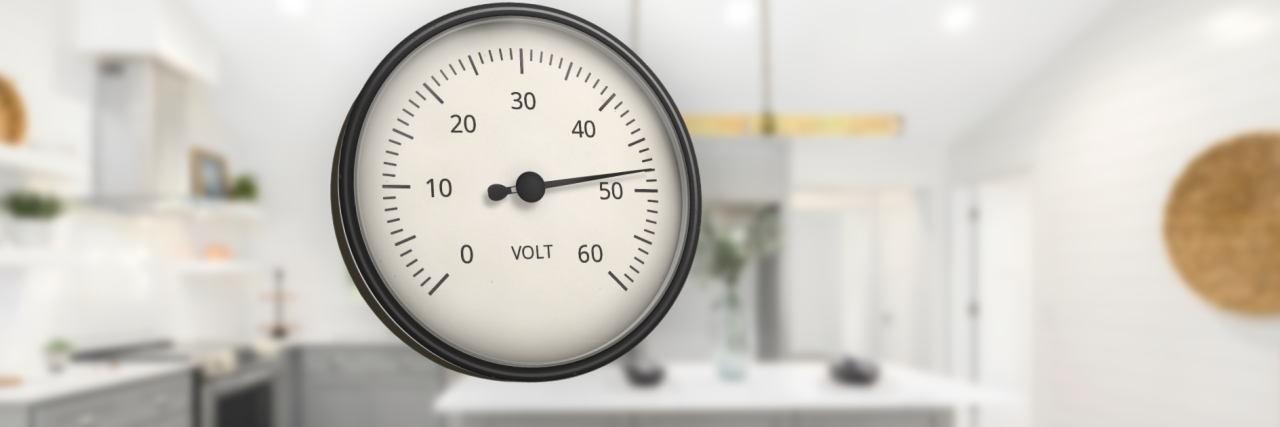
V 48
